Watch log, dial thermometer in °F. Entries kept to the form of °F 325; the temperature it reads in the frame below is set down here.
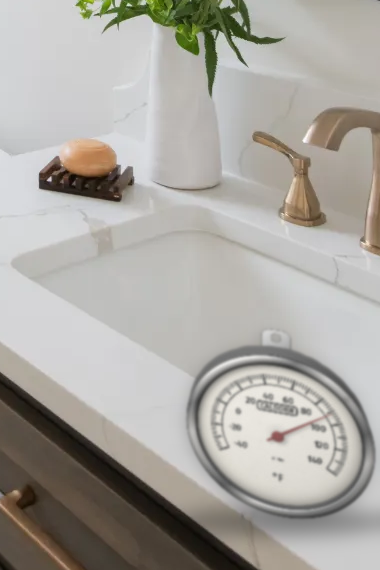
°F 90
